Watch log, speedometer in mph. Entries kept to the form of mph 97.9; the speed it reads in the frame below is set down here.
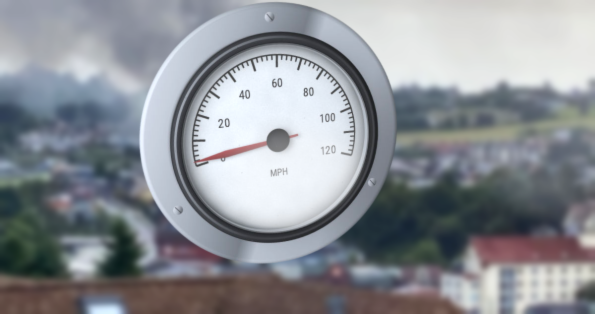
mph 2
